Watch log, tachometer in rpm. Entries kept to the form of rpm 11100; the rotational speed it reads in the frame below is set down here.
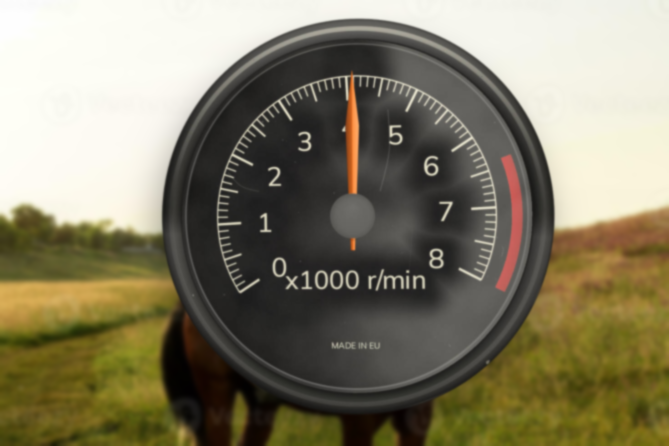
rpm 4100
